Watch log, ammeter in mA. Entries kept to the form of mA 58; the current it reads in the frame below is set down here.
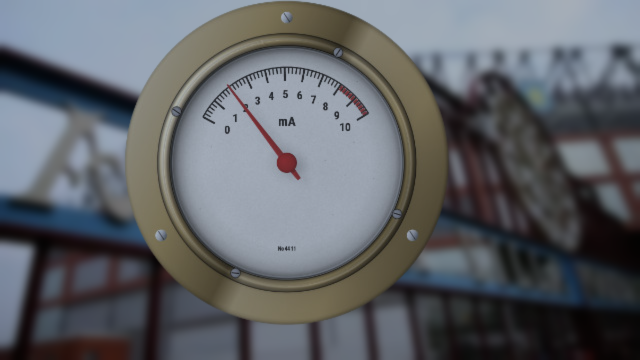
mA 2
